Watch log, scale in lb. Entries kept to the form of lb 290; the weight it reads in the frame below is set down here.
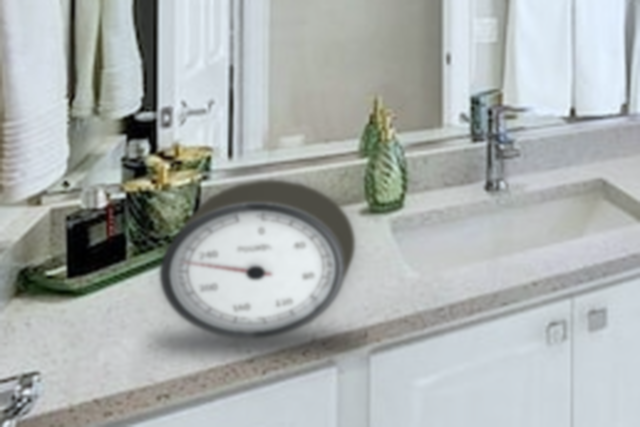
lb 230
